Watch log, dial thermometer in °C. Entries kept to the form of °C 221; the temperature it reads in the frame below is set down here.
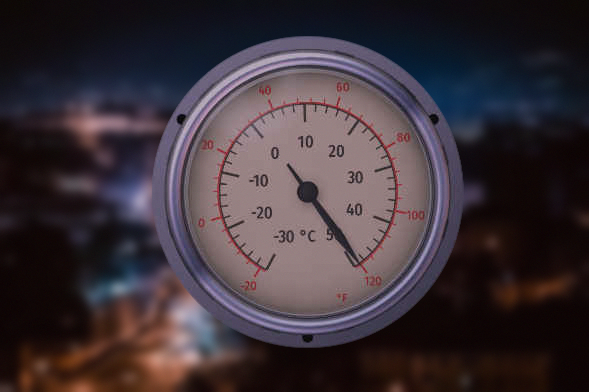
°C 49
